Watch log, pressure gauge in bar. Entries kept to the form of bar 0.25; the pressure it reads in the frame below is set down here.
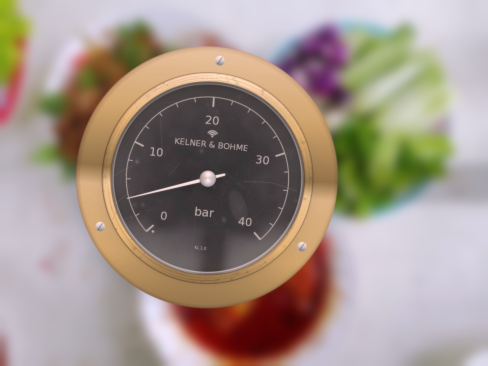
bar 4
